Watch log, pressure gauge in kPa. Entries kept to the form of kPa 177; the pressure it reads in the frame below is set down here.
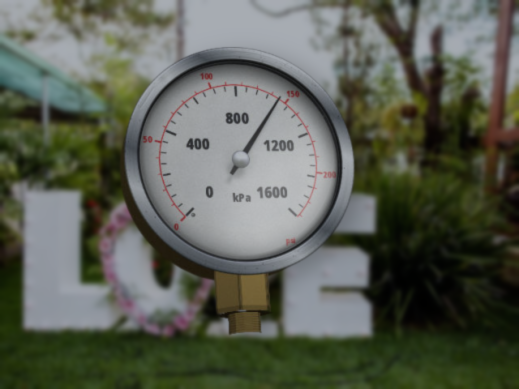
kPa 1000
